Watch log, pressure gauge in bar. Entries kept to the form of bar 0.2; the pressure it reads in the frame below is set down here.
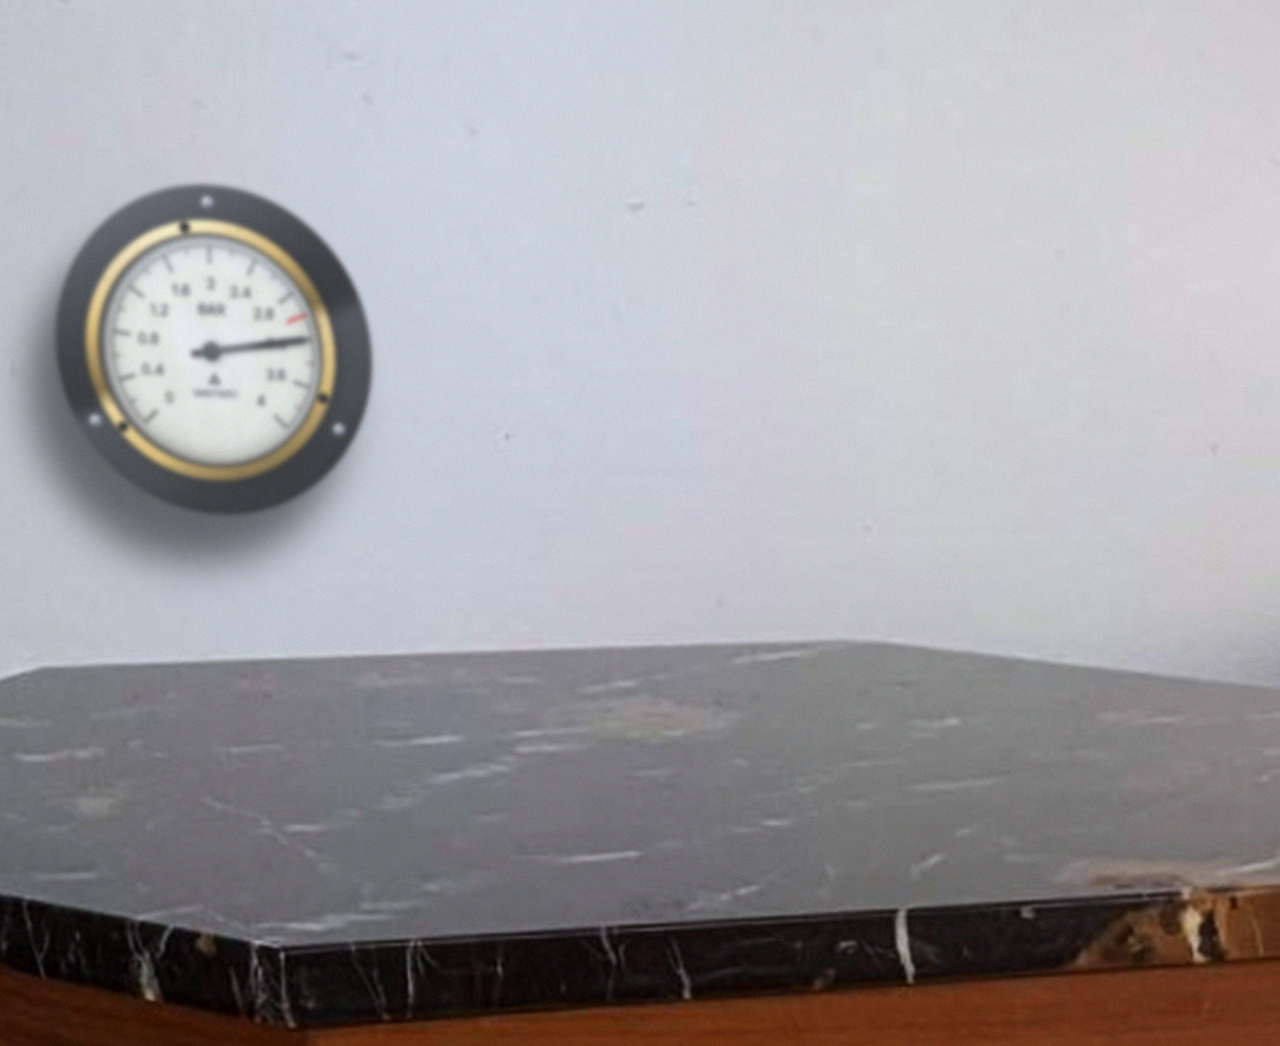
bar 3.2
